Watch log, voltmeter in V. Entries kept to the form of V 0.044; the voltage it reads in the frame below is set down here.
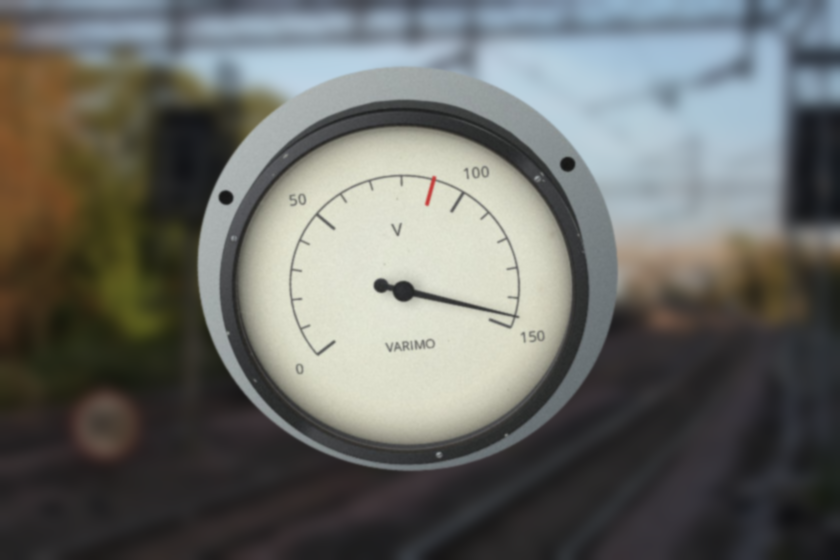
V 145
